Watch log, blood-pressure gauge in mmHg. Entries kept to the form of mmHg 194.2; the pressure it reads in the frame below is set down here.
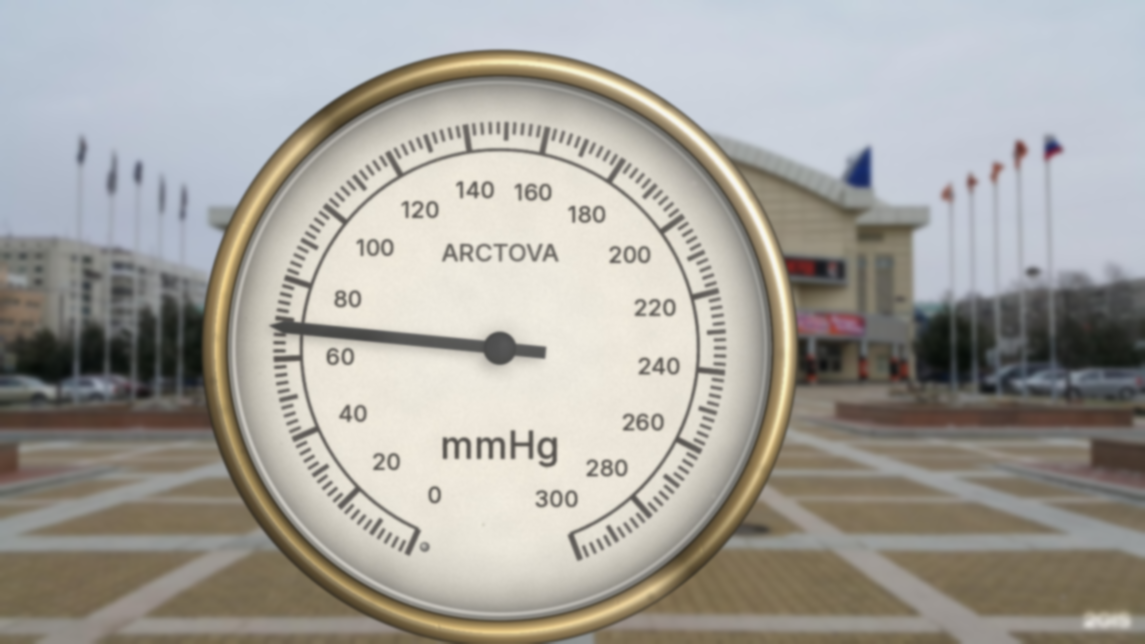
mmHg 68
